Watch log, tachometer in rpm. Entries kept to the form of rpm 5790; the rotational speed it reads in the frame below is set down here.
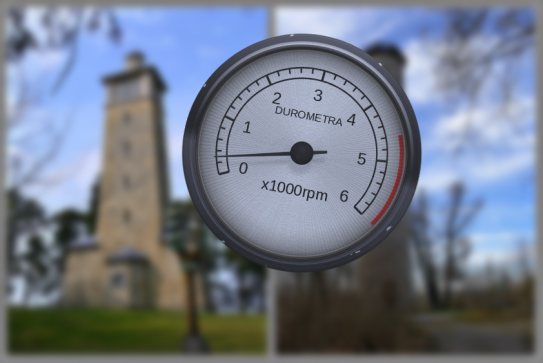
rpm 300
